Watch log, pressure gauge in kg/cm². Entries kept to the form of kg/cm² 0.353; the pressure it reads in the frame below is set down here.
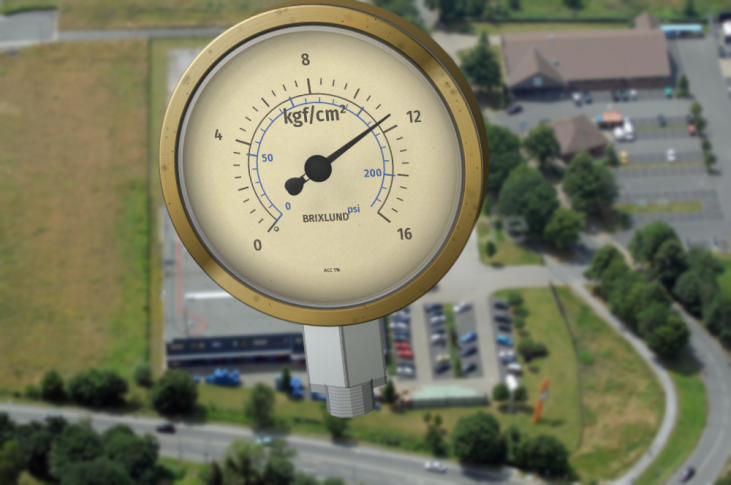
kg/cm² 11.5
